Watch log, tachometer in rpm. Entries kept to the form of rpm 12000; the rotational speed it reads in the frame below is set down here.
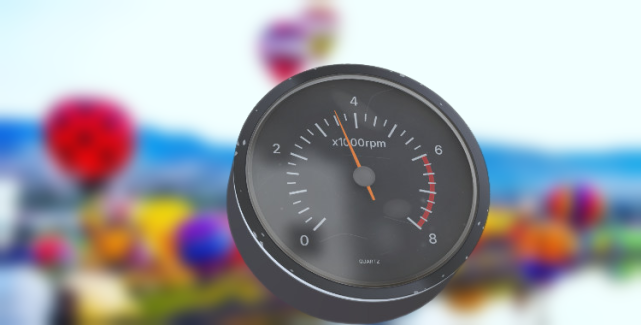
rpm 3500
